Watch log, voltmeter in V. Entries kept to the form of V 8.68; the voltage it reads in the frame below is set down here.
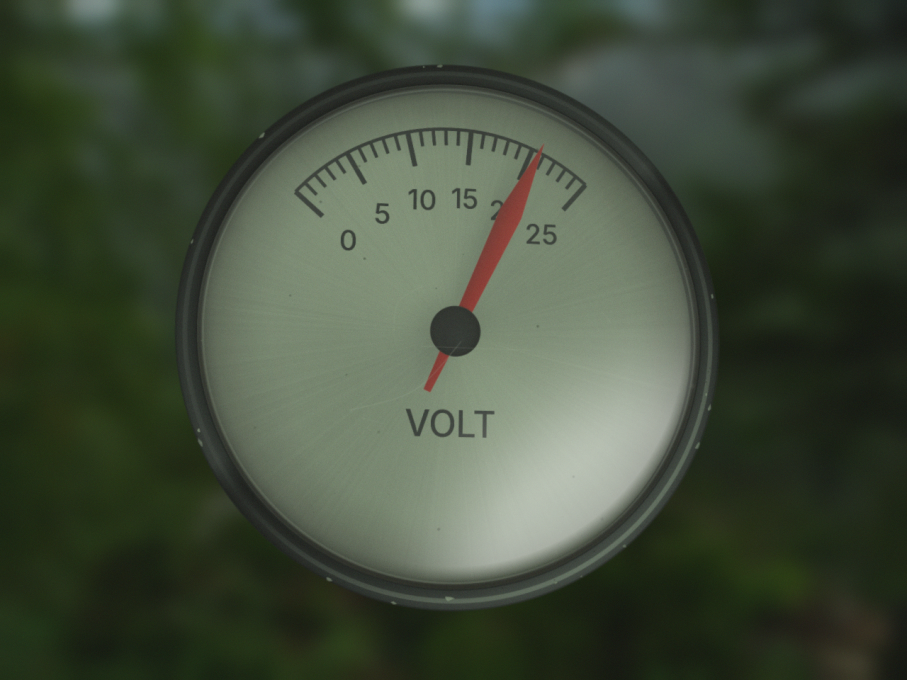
V 20.5
